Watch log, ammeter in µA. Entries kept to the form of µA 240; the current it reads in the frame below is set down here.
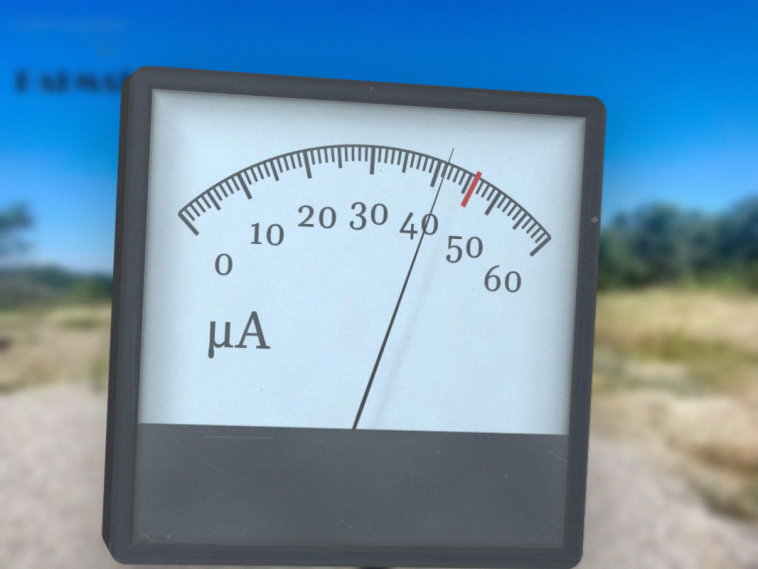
µA 41
